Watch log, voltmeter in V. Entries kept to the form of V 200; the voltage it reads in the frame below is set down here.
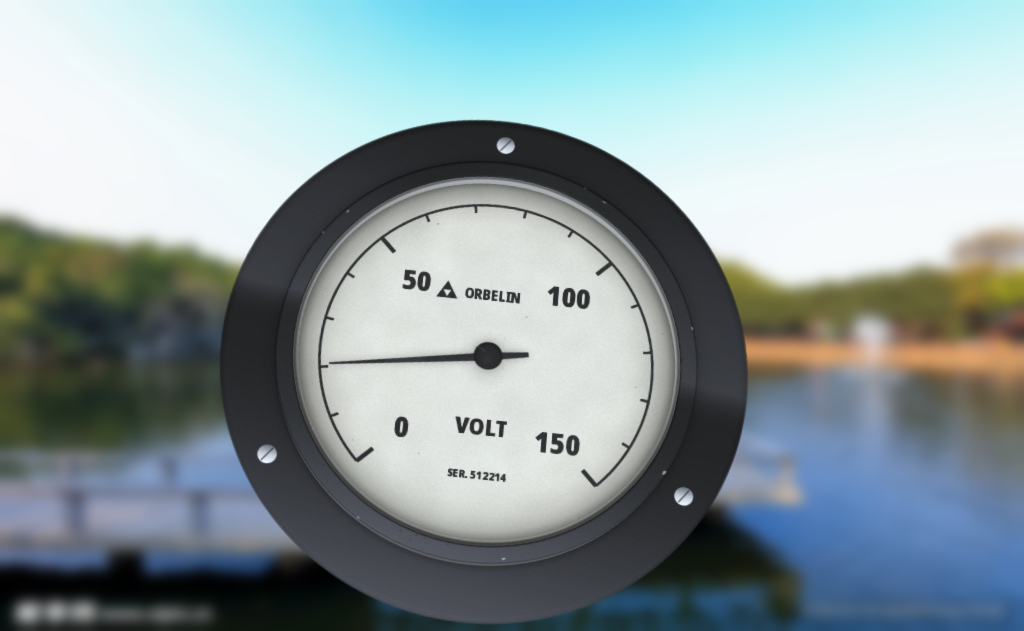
V 20
